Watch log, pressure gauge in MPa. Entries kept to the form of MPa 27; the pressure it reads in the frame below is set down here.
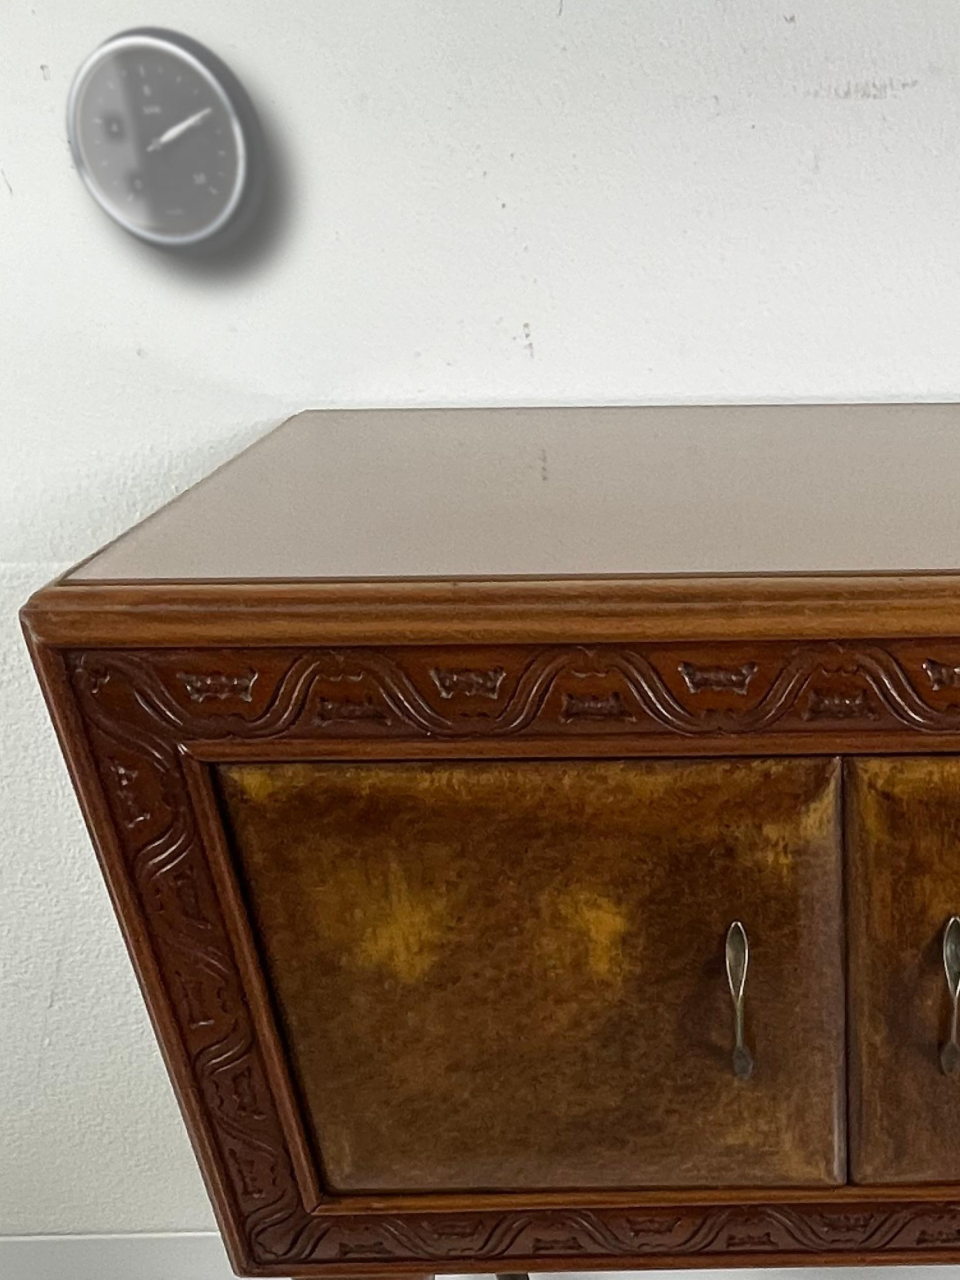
MPa 12
